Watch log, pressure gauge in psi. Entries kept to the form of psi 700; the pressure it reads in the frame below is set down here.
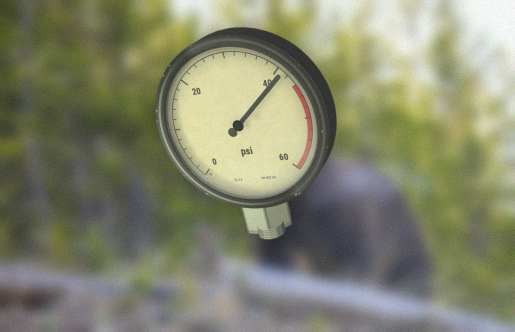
psi 41
